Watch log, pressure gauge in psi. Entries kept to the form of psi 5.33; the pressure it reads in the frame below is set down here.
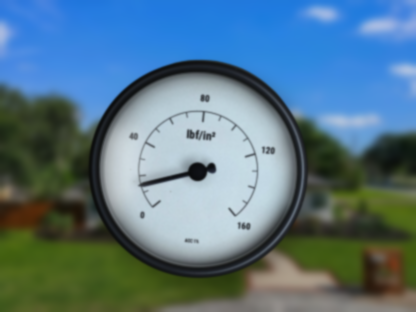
psi 15
